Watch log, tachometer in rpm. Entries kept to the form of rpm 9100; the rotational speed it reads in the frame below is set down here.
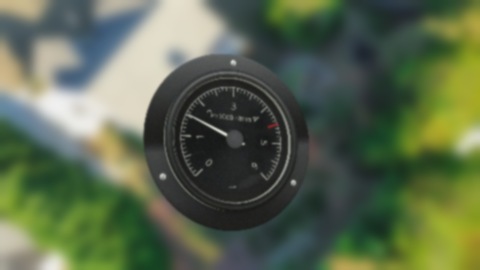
rpm 1500
